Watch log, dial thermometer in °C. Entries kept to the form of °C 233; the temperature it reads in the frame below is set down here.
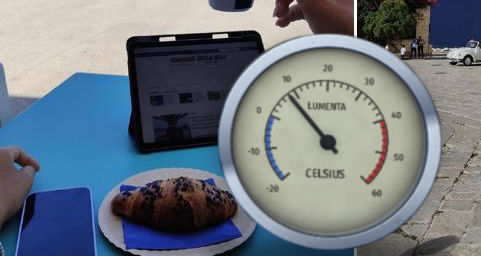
°C 8
